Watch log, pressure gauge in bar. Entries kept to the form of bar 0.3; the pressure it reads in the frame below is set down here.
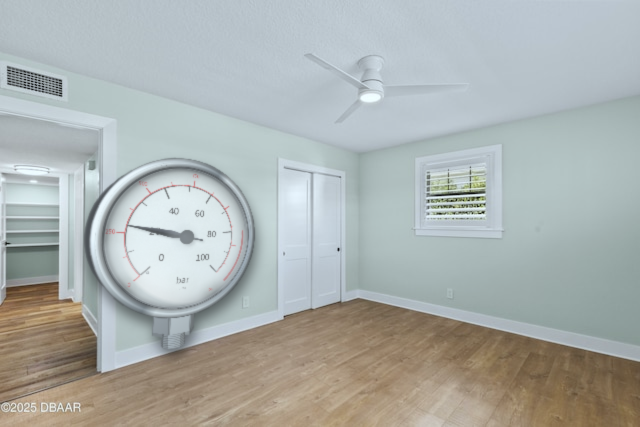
bar 20
